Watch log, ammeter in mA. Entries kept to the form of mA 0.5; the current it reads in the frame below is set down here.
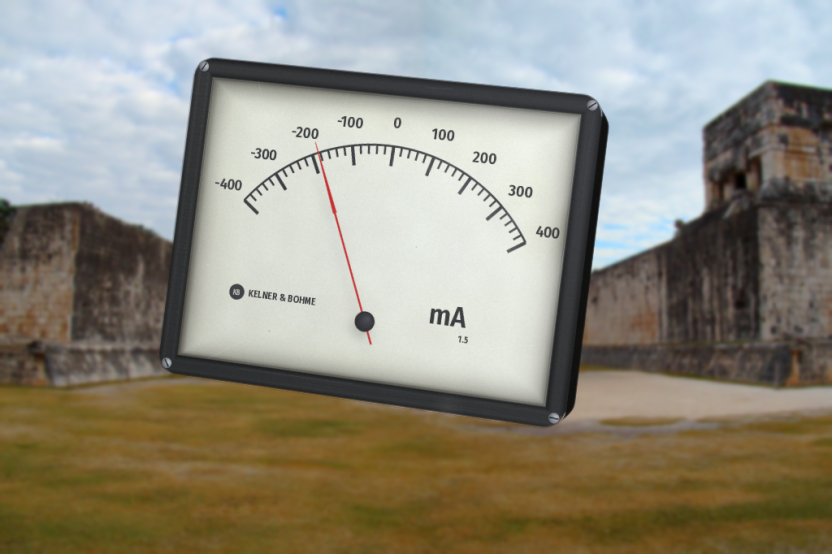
mA -180
